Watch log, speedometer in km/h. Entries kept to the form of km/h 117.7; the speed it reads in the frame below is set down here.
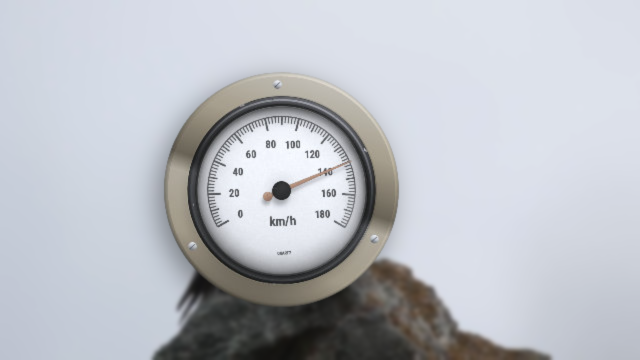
km/h 140
